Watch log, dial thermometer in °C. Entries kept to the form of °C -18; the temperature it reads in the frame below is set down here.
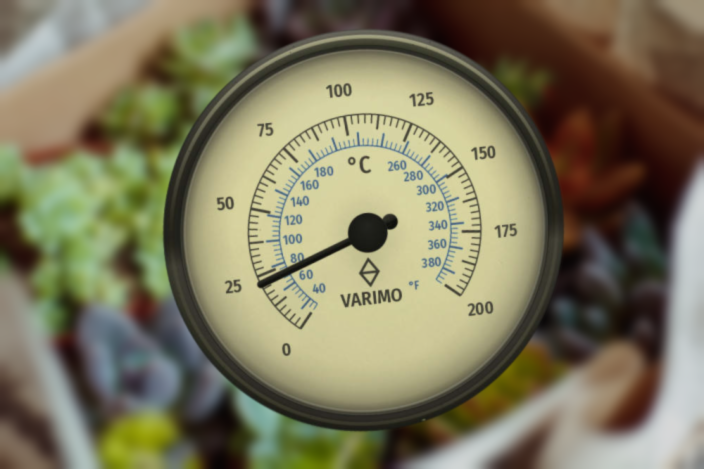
°C 22.5
